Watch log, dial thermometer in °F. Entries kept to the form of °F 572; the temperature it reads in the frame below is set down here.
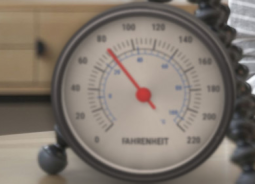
°F 80
